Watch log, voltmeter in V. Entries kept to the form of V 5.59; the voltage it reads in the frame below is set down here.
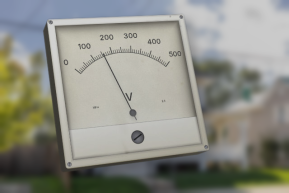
V 150
